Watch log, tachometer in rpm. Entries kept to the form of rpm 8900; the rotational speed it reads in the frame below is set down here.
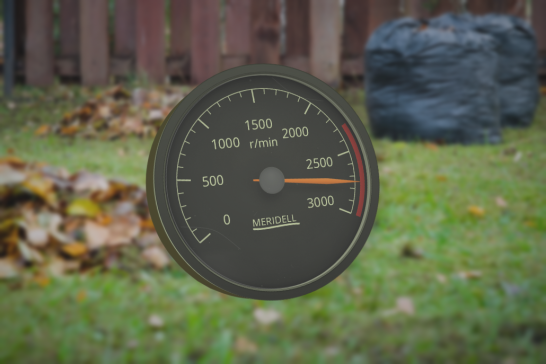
rpm 2750
